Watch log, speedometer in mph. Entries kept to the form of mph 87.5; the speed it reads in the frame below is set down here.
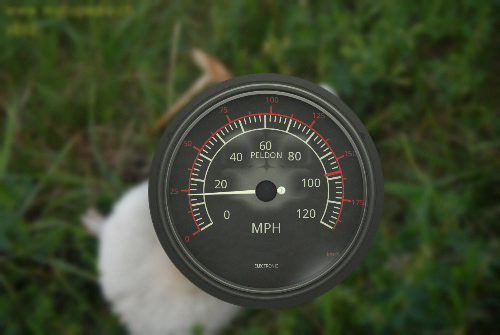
mph 14
